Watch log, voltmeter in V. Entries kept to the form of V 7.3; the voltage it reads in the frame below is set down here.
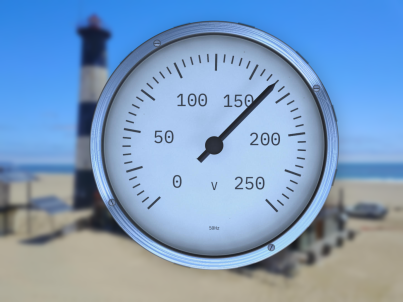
V 165
